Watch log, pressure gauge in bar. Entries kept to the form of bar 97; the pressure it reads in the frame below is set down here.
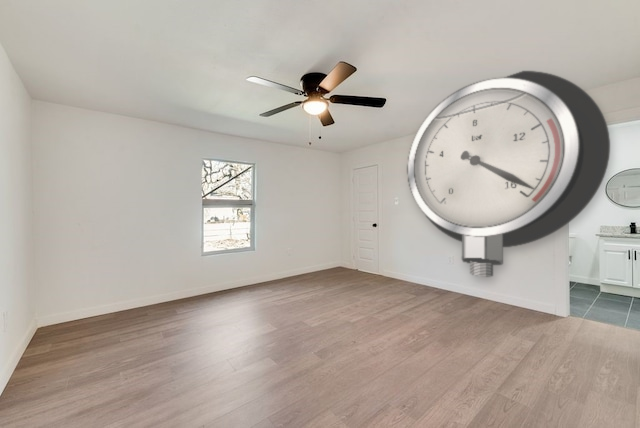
bar 15.5
